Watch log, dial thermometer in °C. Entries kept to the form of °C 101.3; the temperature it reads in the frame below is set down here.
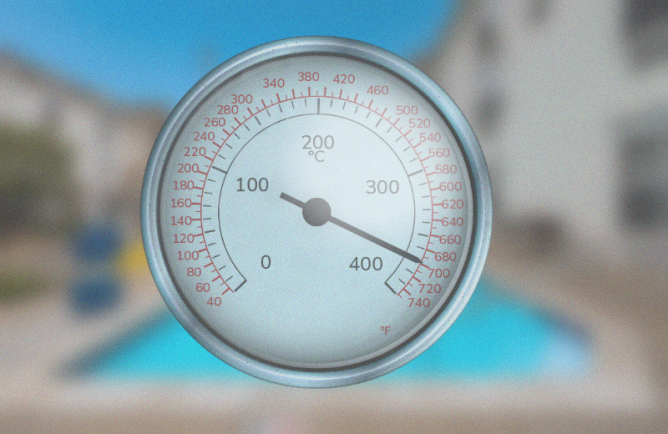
°C 370
